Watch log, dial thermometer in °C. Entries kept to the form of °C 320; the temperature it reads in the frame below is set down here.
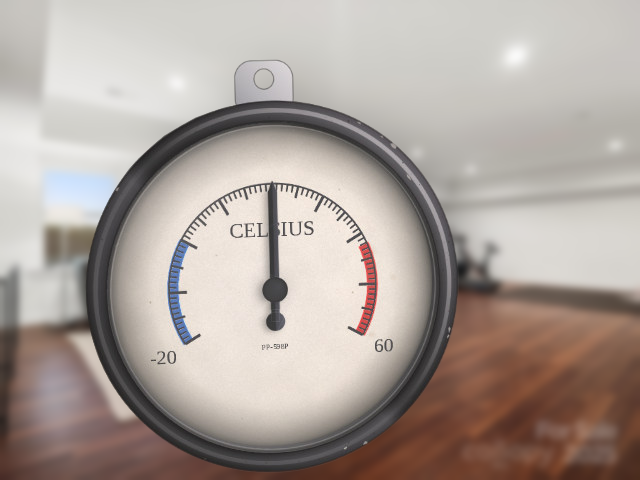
°C 20
